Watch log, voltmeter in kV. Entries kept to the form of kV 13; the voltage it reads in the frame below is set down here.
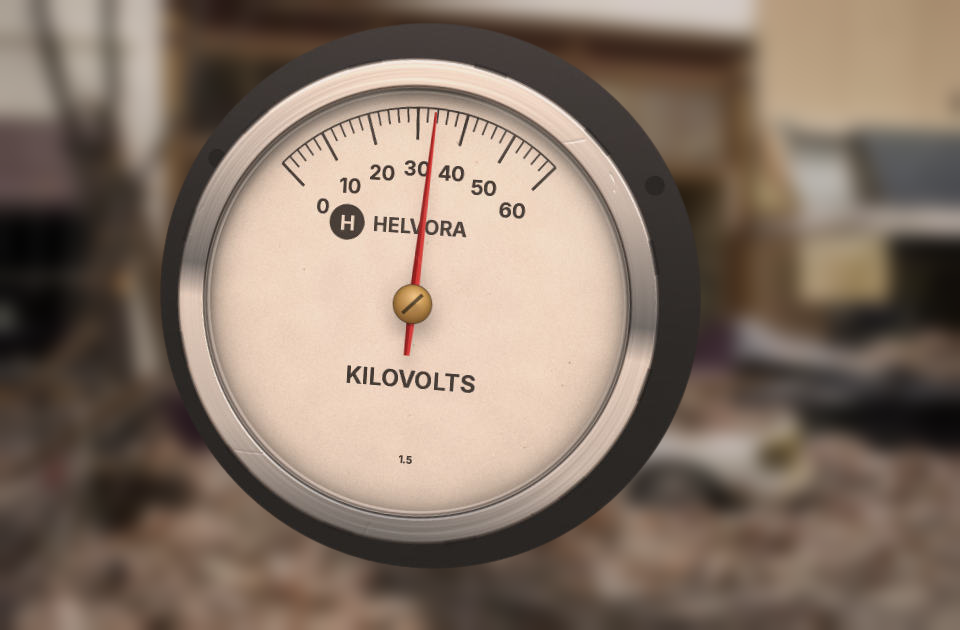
kV 34
